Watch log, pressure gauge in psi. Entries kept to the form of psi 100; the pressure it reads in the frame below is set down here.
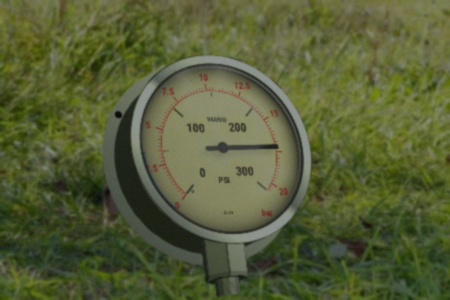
psi 250
